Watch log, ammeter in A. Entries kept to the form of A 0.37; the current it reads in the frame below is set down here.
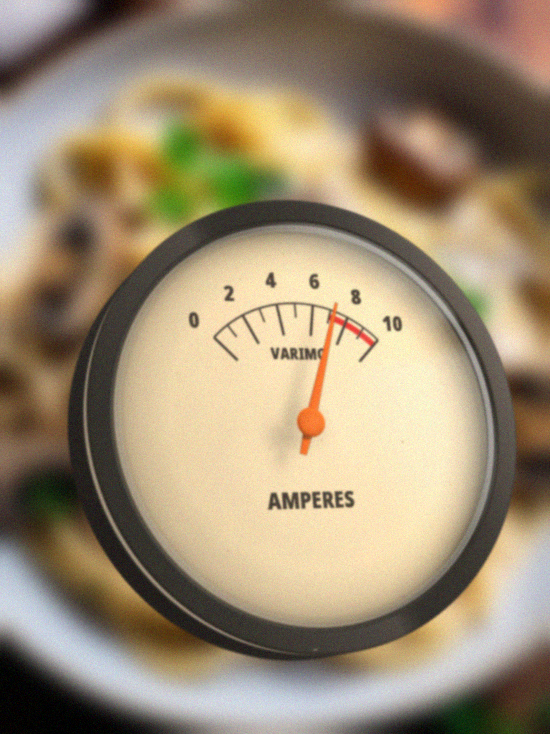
A 7
